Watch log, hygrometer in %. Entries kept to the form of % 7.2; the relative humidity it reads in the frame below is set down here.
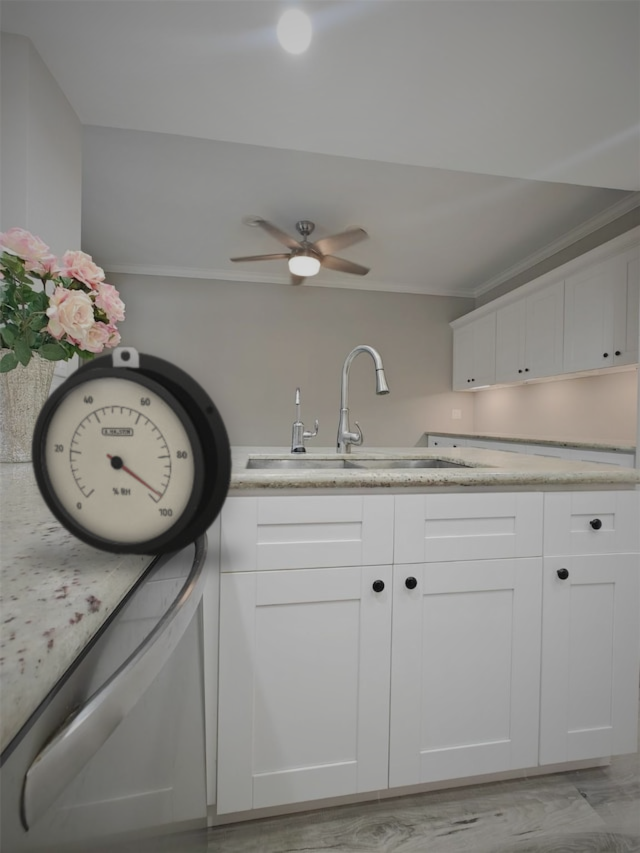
% 96
